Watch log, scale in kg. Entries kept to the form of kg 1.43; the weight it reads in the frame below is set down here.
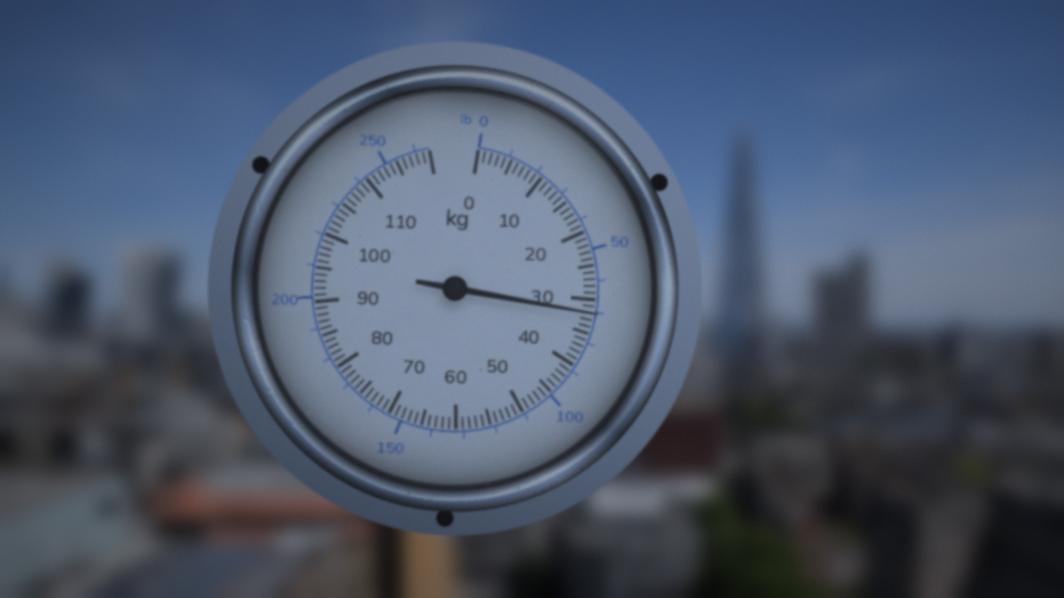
kg 32
